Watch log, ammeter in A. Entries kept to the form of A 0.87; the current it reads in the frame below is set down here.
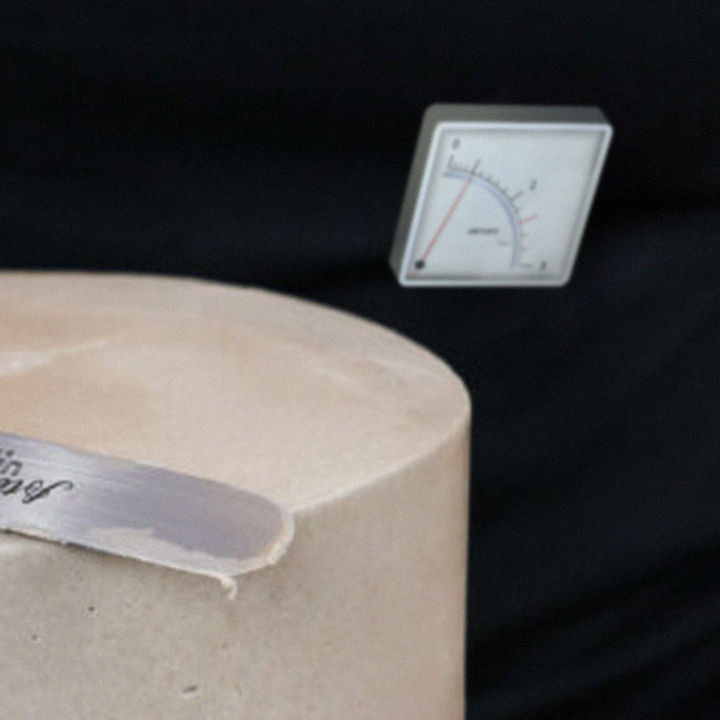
A 1
